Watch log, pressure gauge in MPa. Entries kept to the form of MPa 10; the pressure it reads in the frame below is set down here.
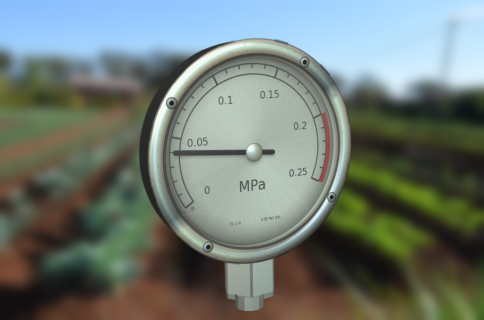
MPa 0.04
